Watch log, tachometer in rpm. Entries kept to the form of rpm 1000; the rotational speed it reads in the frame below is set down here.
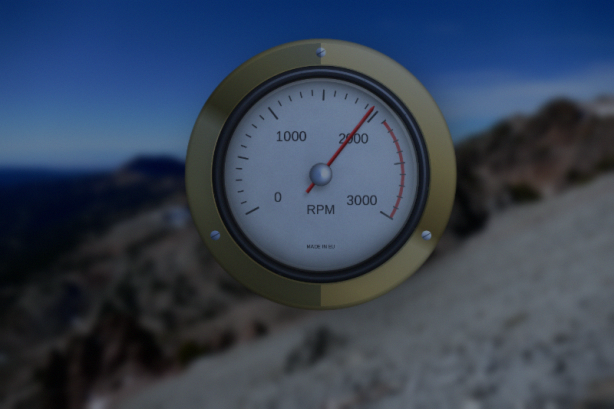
rpm 1950
